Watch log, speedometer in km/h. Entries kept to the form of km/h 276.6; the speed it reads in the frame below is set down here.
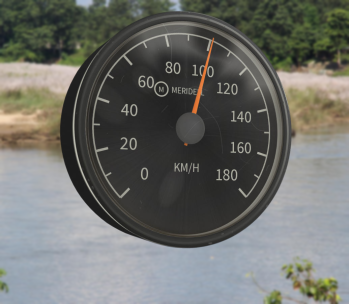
km/h 100
